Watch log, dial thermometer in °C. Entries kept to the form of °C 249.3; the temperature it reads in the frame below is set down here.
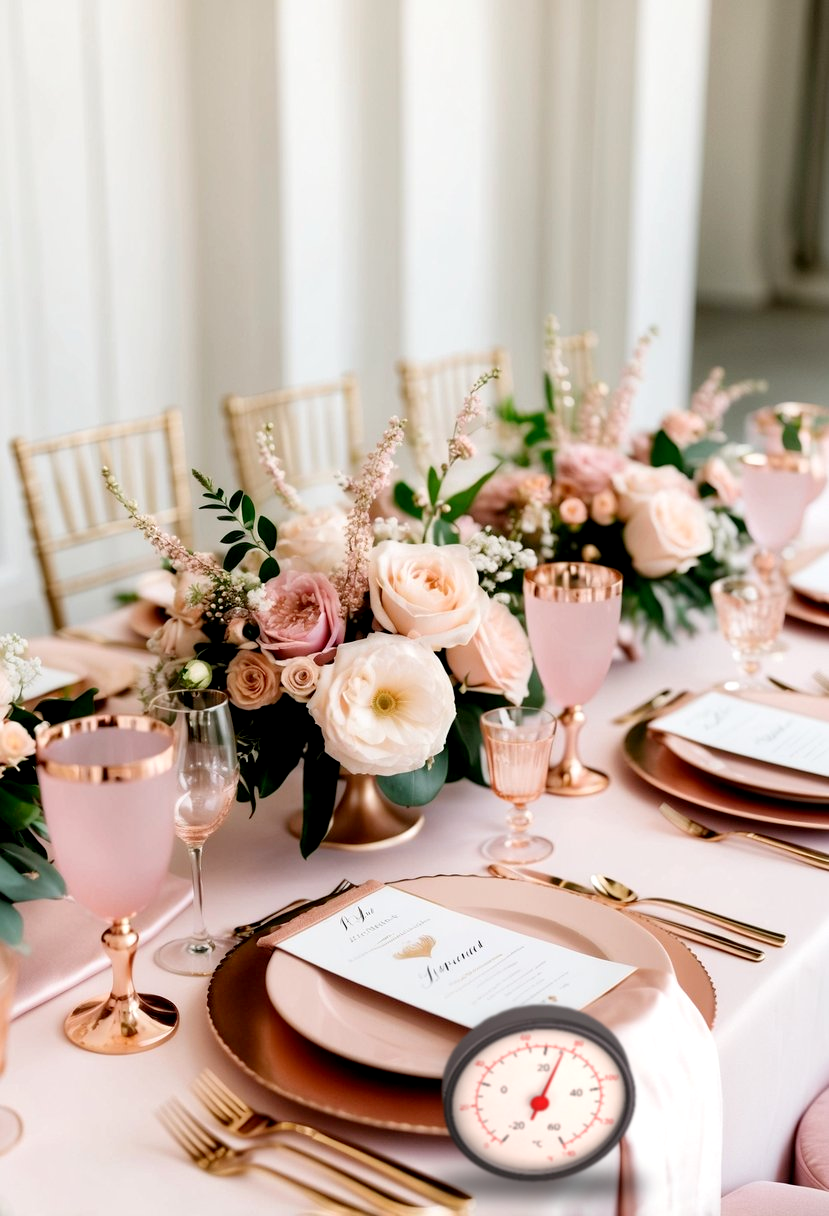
°C 24
